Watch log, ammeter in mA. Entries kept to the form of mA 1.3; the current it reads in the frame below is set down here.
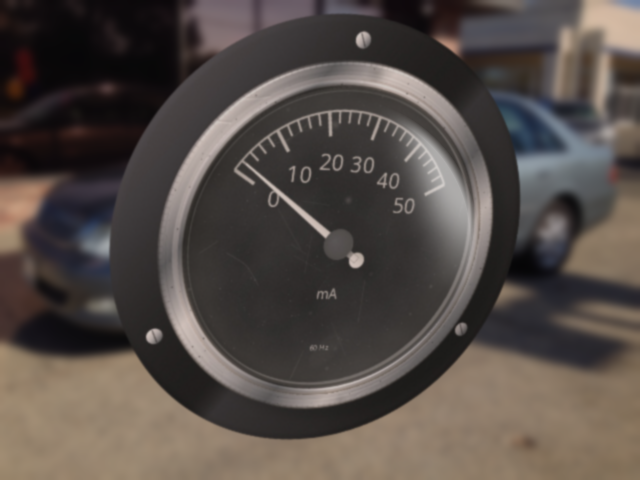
mA 2
